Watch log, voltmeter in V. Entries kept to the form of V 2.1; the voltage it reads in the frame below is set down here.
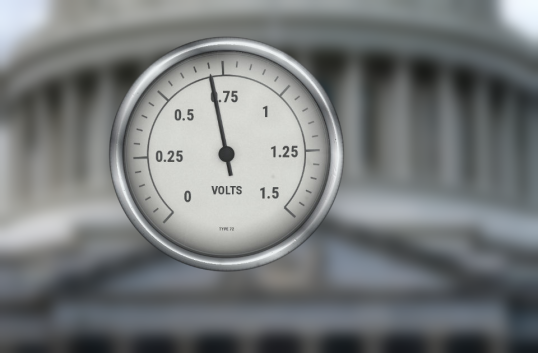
V 0.7
